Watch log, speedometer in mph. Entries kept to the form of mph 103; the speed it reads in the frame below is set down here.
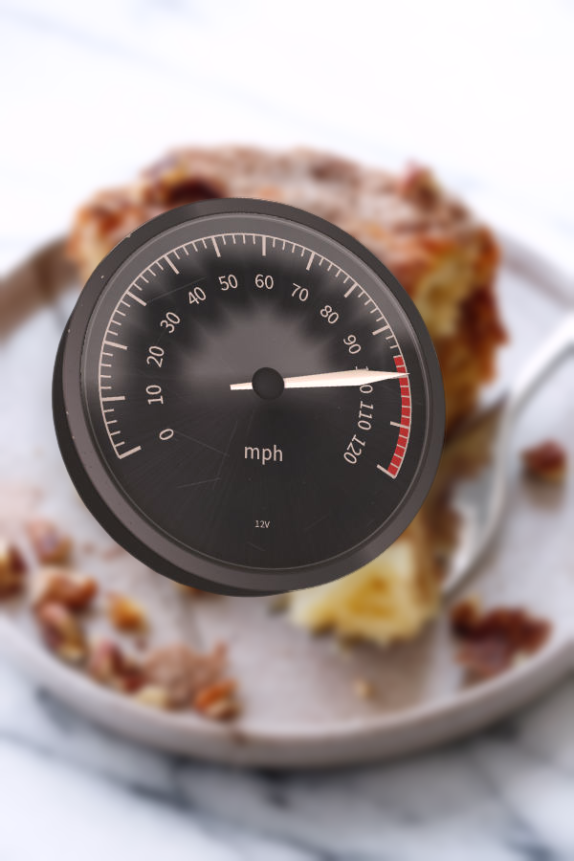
mph 100
